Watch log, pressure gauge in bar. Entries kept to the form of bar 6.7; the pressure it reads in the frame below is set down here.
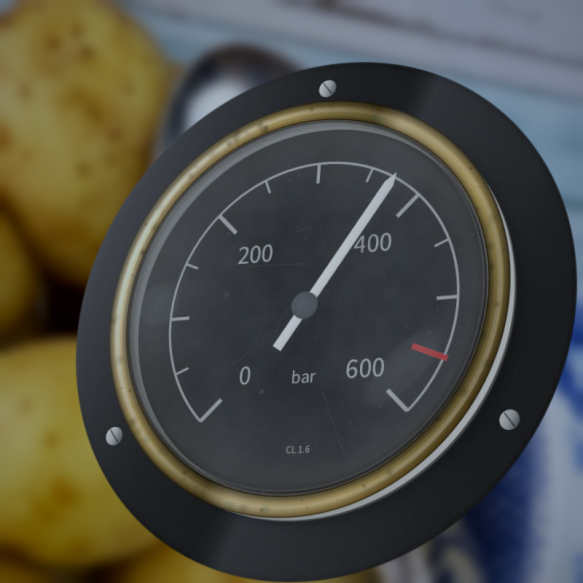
bar 375
